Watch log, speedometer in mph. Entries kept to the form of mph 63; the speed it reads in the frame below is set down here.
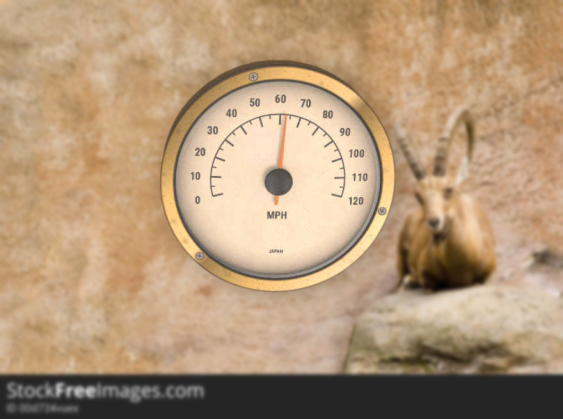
mph 62.5
